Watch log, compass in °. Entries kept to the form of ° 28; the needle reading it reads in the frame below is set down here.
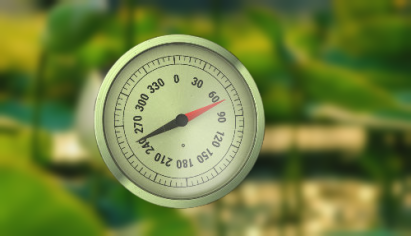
° 70
